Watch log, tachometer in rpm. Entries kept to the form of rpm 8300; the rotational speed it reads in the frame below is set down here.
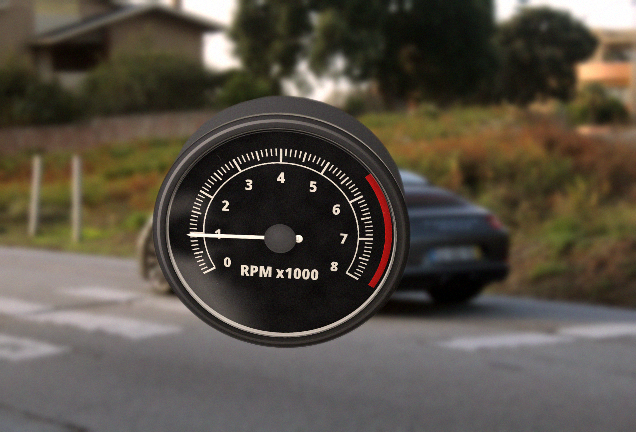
rpm 1000
